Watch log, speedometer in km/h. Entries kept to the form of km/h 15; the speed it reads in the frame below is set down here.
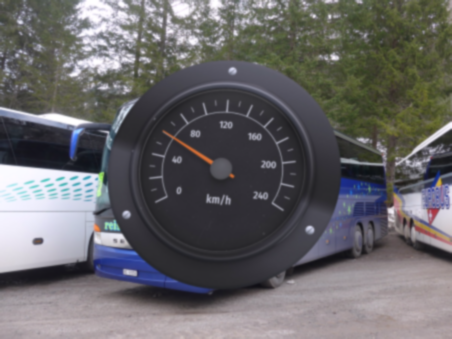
km/h 60
